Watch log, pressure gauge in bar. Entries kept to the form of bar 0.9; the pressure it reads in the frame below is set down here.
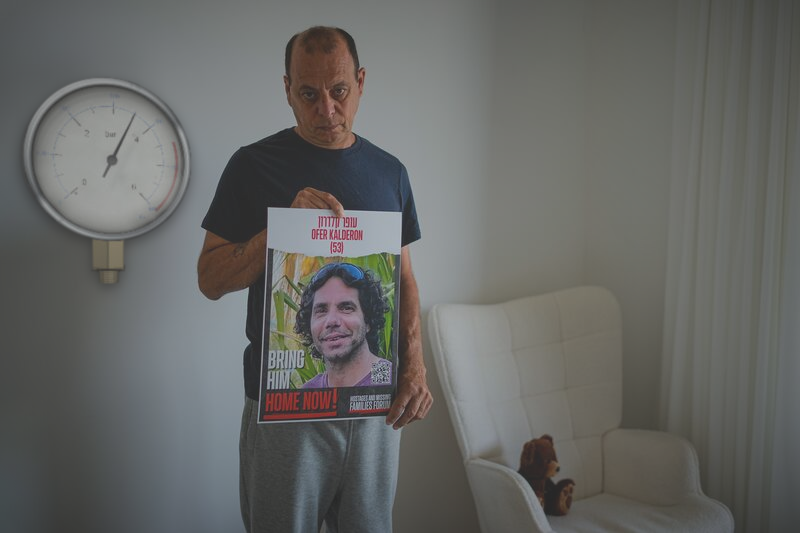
bar 3.5
